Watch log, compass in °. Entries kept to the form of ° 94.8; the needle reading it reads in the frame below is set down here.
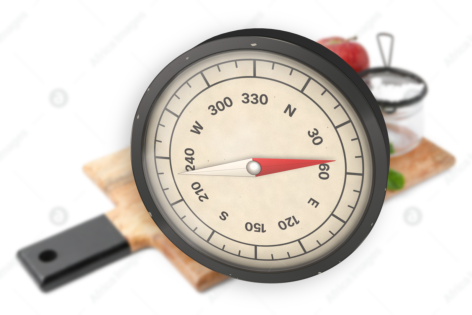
° 50
